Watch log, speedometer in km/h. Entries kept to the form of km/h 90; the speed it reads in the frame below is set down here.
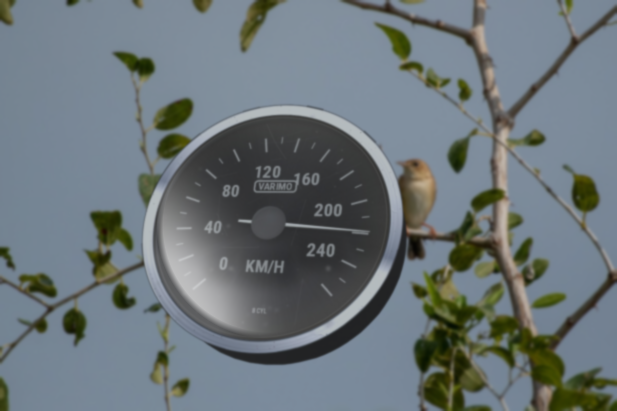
km/h 220
